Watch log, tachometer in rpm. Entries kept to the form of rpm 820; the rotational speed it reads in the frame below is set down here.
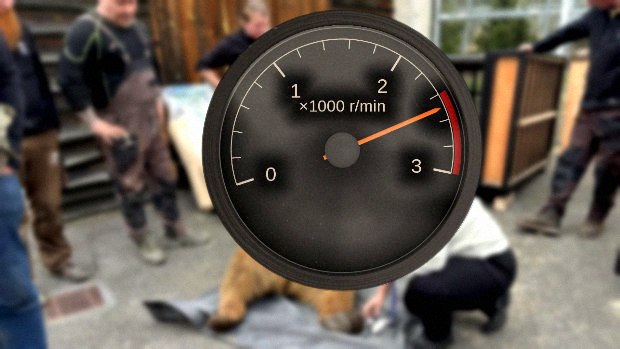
rpm 2500
